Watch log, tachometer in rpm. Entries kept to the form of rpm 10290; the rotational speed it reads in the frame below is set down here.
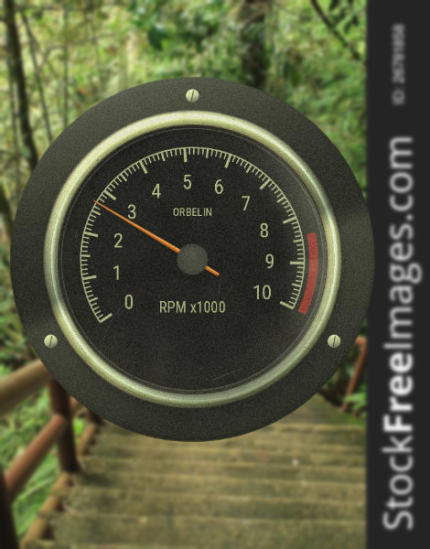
rpm 2700
